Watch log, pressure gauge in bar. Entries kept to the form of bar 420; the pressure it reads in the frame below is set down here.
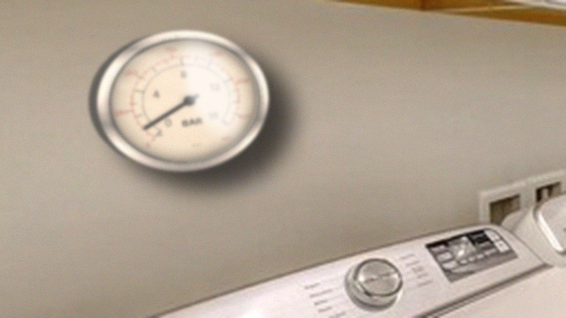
bar 1
